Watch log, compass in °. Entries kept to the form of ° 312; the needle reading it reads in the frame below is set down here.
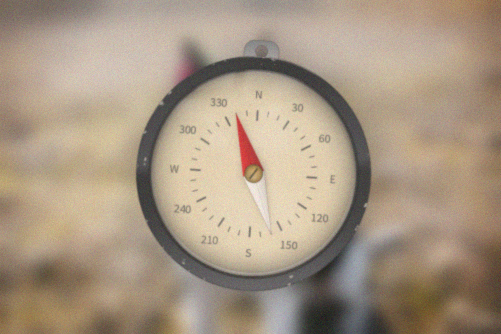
° 340
